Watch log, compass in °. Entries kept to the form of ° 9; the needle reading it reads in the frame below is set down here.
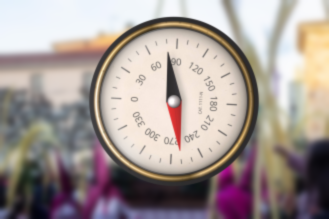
° 260
